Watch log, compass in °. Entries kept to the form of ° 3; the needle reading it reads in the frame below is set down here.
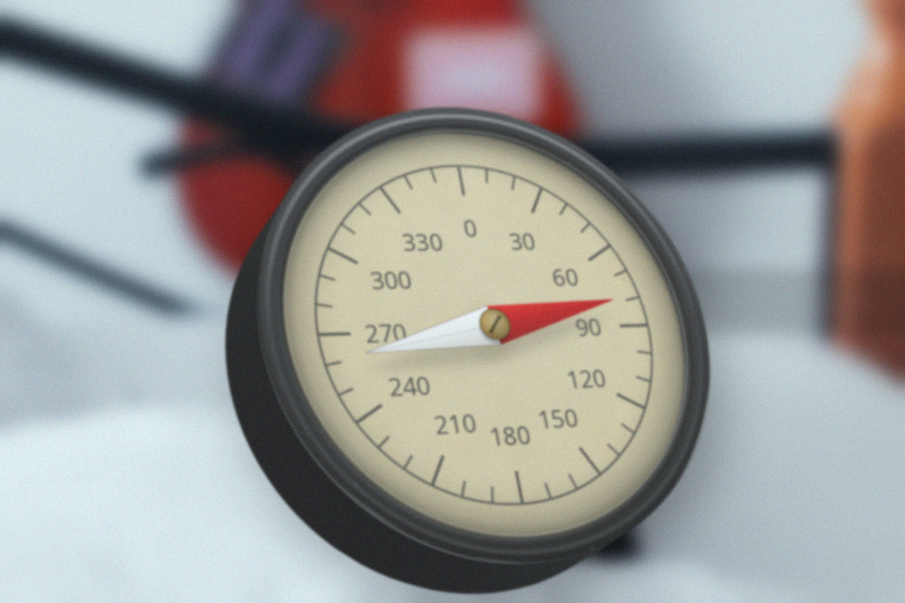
° 80
